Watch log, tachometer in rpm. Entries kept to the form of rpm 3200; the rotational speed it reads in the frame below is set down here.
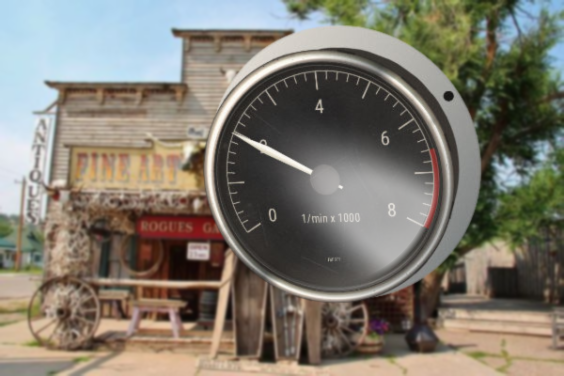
rpm 2000
